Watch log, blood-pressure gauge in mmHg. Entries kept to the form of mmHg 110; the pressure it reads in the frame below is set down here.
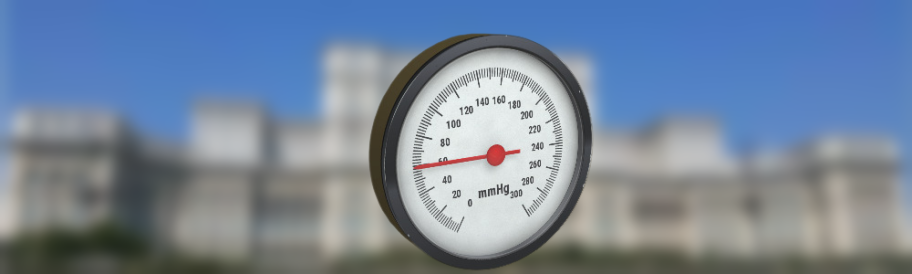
mmHg 60
